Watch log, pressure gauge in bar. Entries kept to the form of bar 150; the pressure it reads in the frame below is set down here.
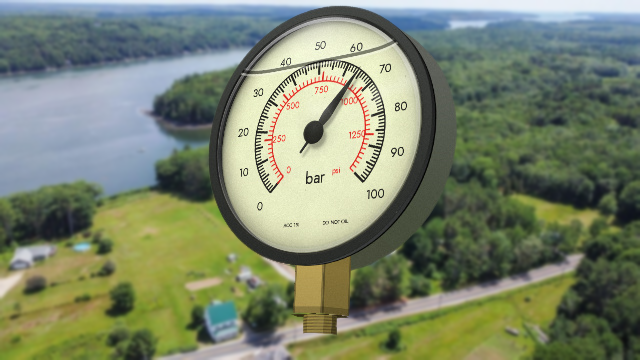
bar 65
